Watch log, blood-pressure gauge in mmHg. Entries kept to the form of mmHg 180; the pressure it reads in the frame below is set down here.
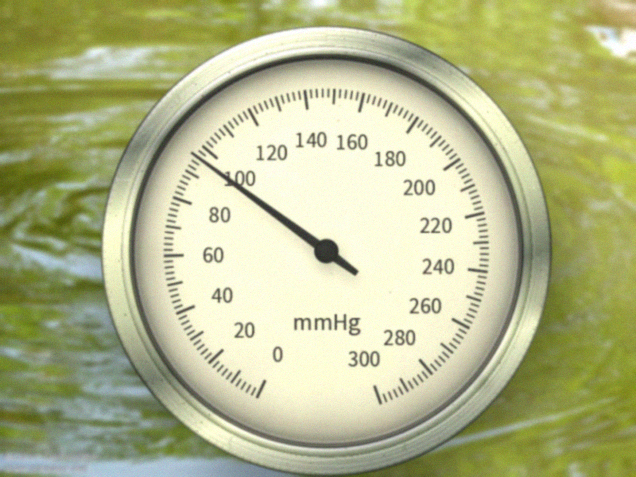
mmHg 96
